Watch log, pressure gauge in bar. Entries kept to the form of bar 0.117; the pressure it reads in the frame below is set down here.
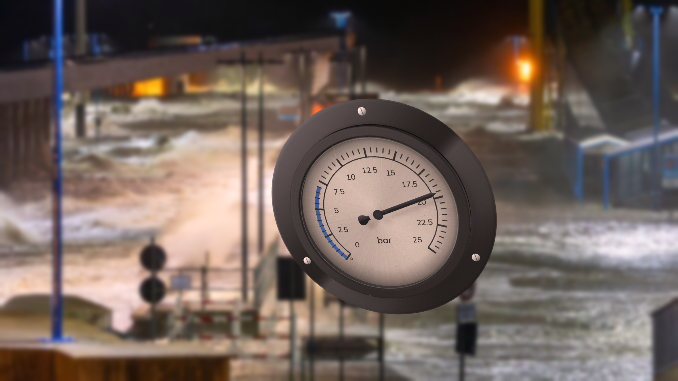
bar 19.5
